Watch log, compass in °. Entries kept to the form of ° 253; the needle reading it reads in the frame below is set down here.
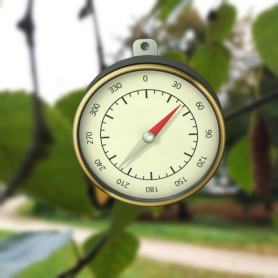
° 45
